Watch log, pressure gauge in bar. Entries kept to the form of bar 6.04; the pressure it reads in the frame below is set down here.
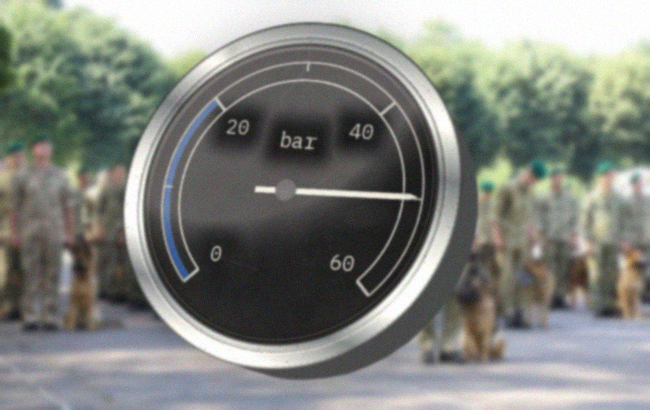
bar 50
